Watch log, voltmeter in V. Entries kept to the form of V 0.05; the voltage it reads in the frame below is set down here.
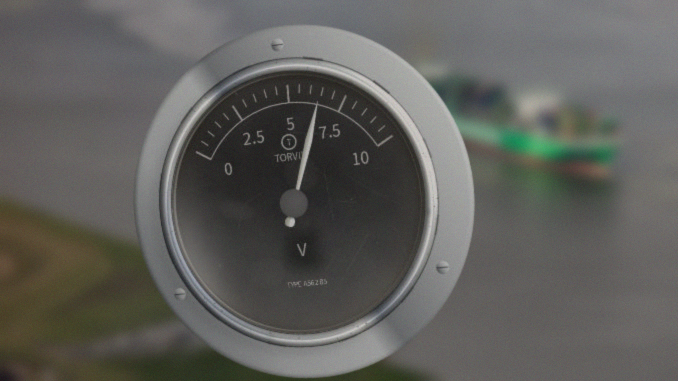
V 6.5
